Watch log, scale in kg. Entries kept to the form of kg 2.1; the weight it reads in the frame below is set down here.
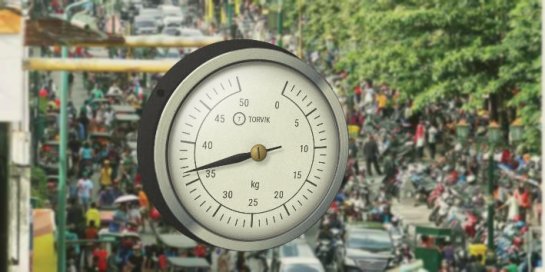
kg 36.5
